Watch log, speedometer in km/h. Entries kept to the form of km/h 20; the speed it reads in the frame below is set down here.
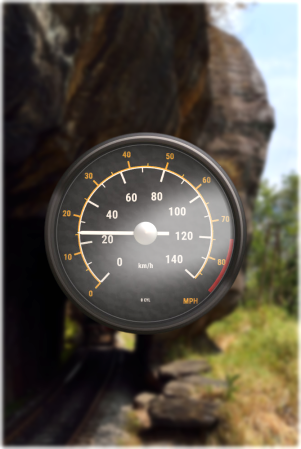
km/h 25
